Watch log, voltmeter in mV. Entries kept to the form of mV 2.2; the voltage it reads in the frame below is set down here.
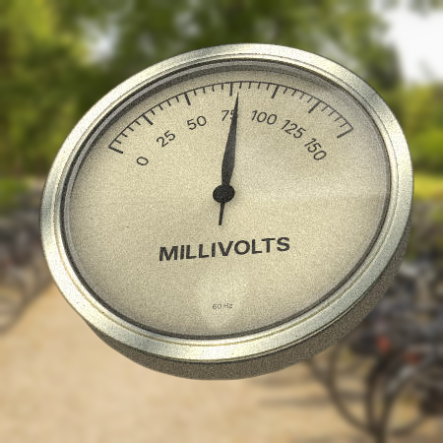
mV 80
